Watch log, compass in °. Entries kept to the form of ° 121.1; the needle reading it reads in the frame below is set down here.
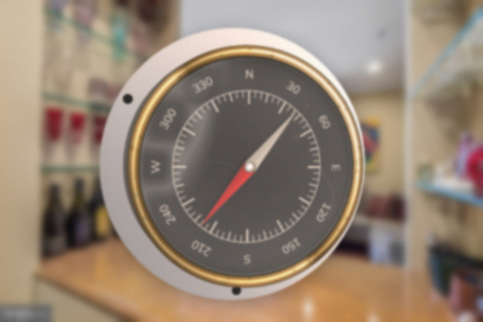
° 220
